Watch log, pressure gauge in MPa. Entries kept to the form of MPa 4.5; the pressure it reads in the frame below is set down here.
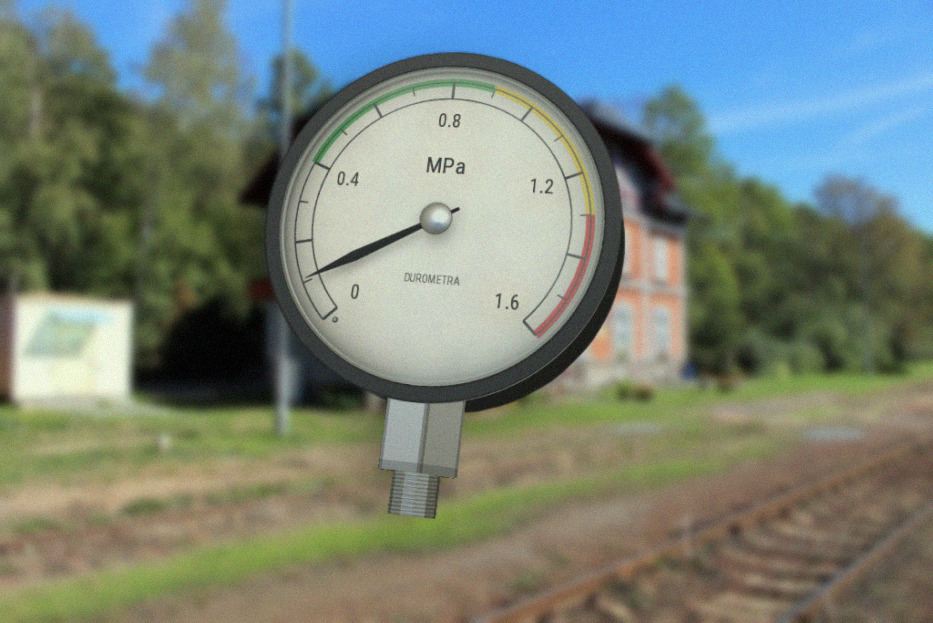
MPa 0.1
